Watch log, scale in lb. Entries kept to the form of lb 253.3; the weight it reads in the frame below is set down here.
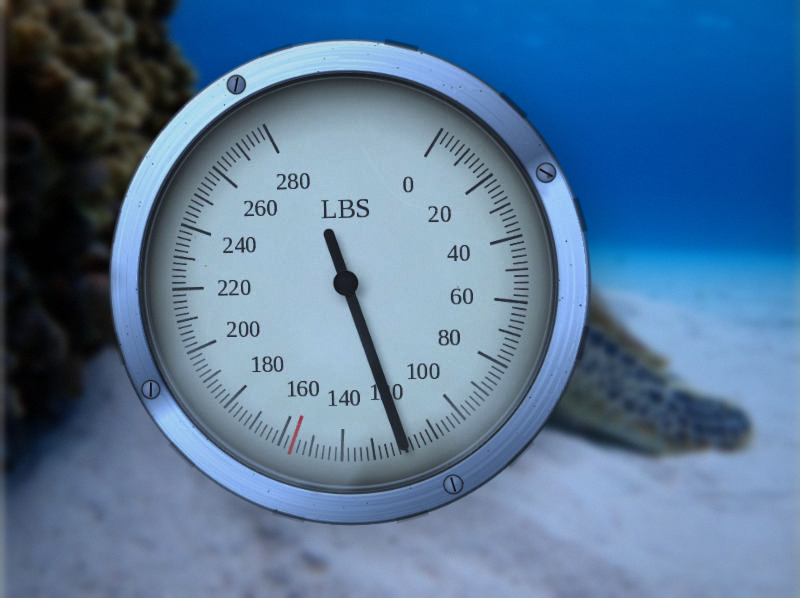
lb 120
